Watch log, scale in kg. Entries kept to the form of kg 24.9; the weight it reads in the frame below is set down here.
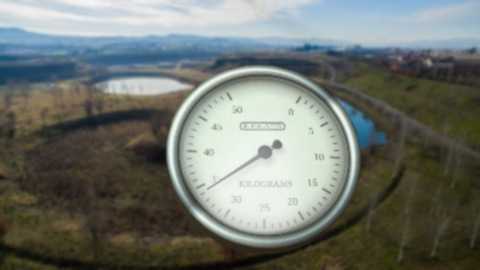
kg 34
